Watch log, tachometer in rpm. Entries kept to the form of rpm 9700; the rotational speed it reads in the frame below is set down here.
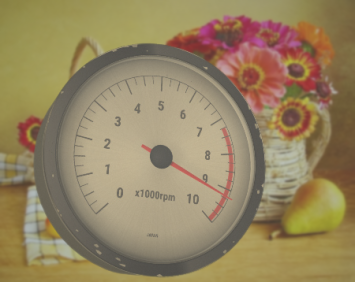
rpm 9250
